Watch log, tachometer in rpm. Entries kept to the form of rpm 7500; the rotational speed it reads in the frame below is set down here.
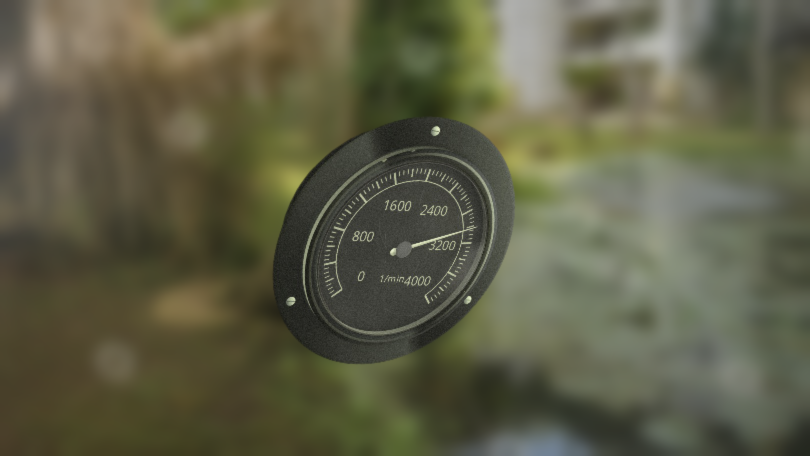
rpm 3000
